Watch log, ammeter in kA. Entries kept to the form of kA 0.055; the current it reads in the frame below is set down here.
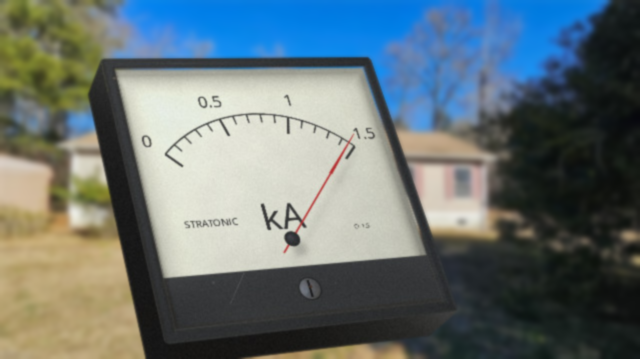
kA 1.45
